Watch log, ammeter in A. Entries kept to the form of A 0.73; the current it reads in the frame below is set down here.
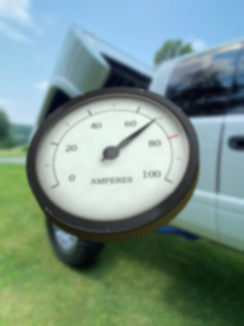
A 70
